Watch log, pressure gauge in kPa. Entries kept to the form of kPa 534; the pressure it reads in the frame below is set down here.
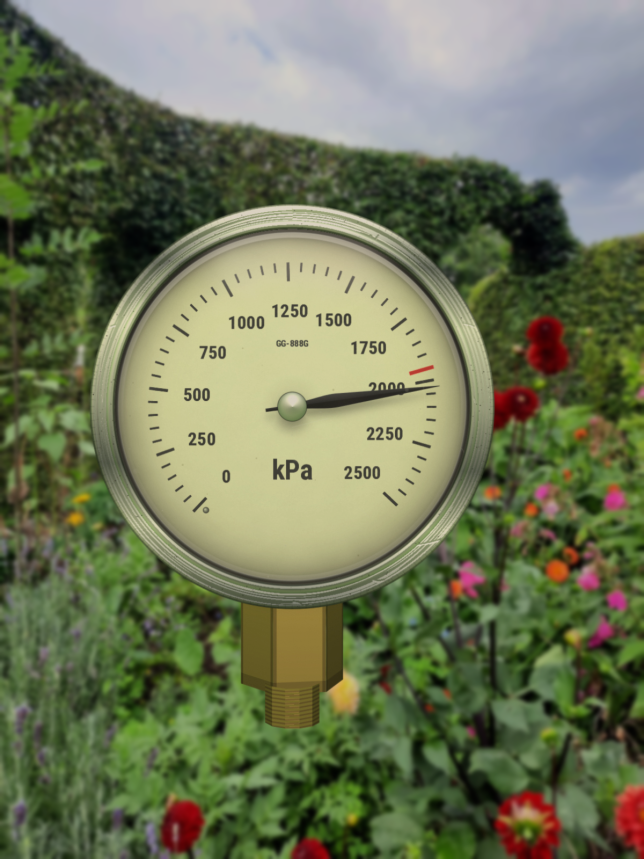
kPa 2025
